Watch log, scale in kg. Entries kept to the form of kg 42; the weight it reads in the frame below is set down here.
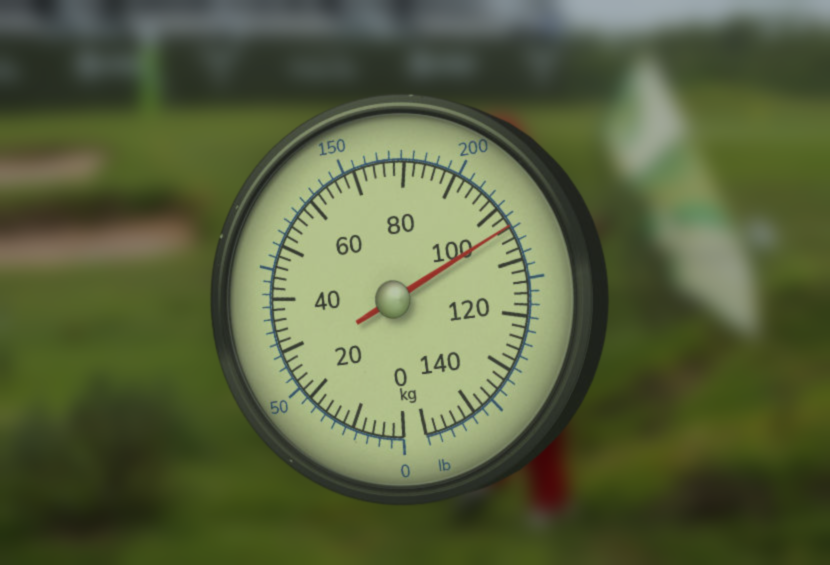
kg 104
